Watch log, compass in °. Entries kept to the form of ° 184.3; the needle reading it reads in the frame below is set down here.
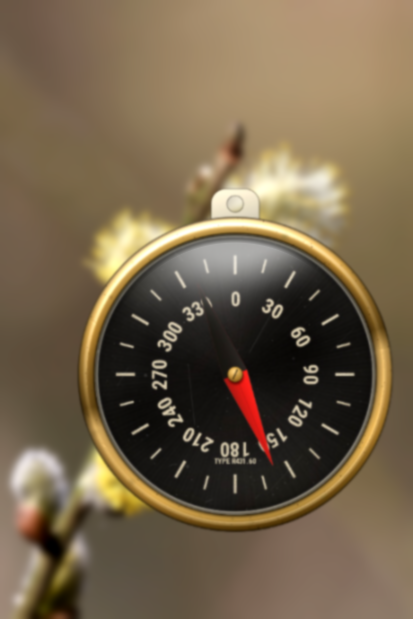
° 157.5
